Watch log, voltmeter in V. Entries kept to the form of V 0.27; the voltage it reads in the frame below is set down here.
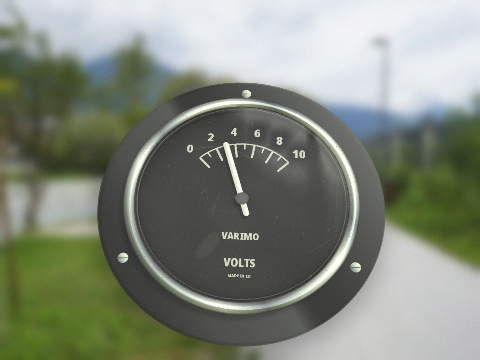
V 3
